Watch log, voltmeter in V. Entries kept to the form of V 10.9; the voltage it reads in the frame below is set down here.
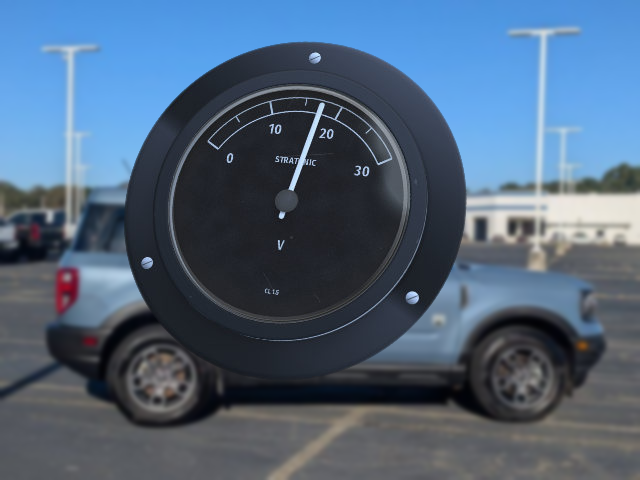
V 17.5
